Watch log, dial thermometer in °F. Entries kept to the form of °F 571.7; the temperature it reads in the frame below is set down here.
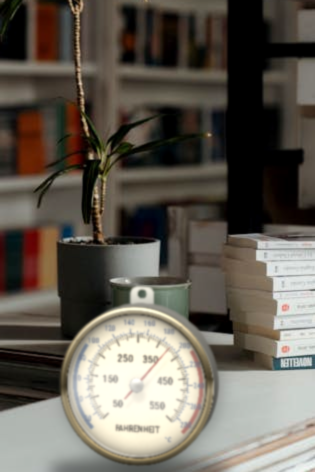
°F 375
